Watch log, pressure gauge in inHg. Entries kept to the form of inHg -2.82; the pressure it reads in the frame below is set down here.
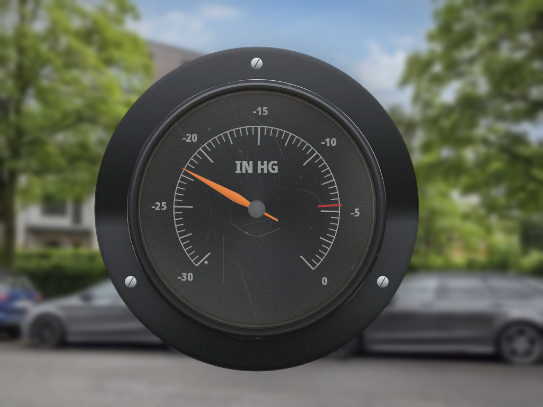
inHg -22
